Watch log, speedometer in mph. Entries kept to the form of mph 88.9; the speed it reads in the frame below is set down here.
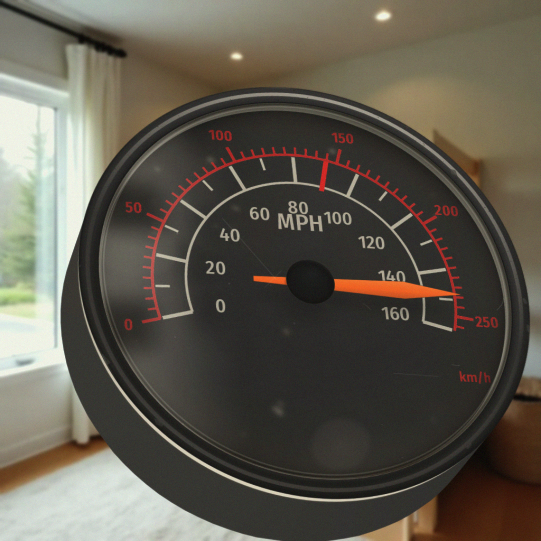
mph 150
